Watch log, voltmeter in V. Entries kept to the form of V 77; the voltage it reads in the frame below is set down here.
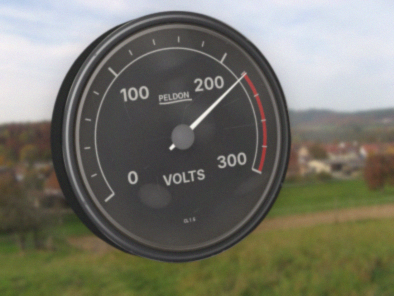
V 220
